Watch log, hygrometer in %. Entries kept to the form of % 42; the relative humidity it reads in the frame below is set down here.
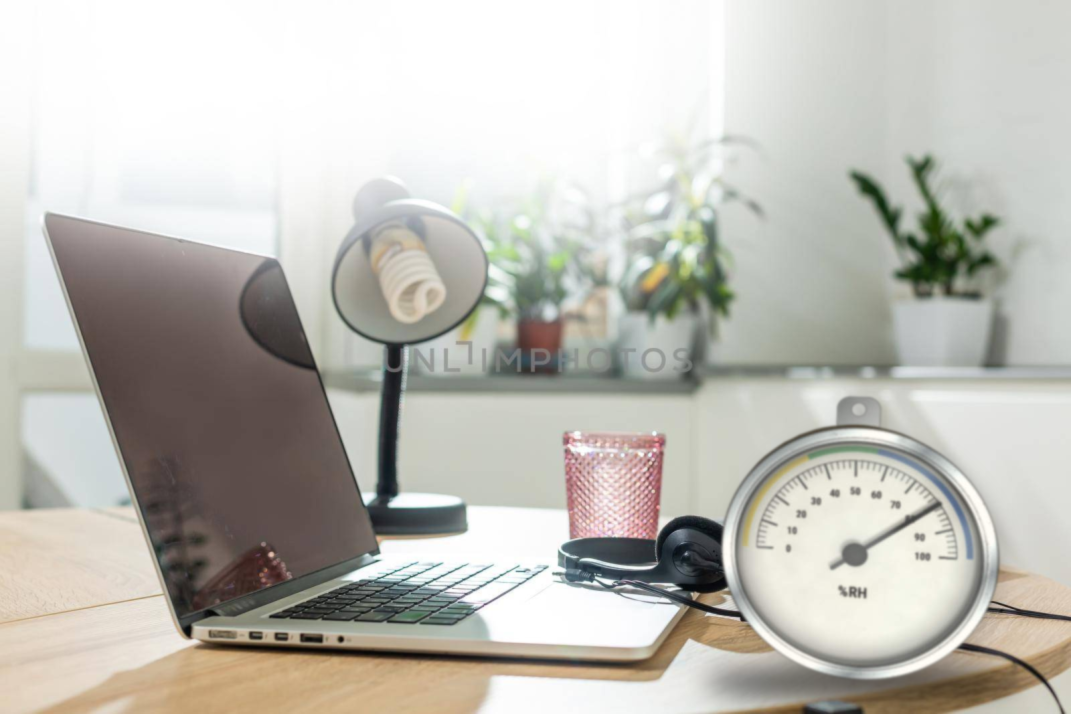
% 80
